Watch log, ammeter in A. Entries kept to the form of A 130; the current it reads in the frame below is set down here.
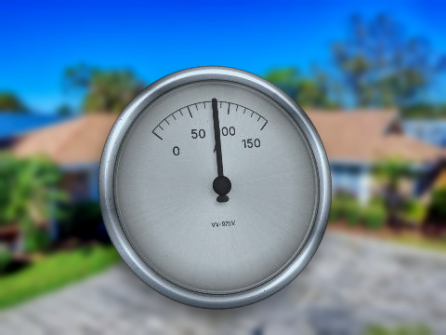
A 80
